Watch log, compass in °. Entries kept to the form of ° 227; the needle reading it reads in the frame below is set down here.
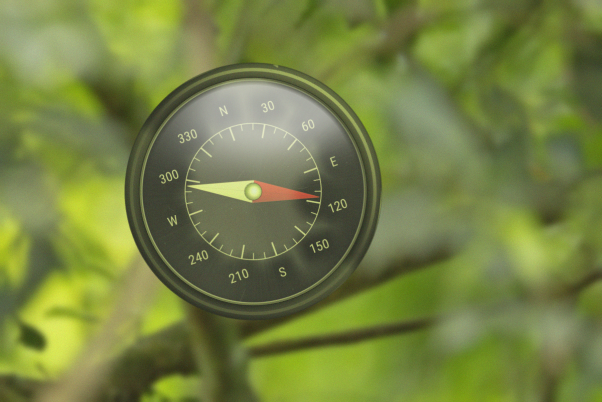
° 115
